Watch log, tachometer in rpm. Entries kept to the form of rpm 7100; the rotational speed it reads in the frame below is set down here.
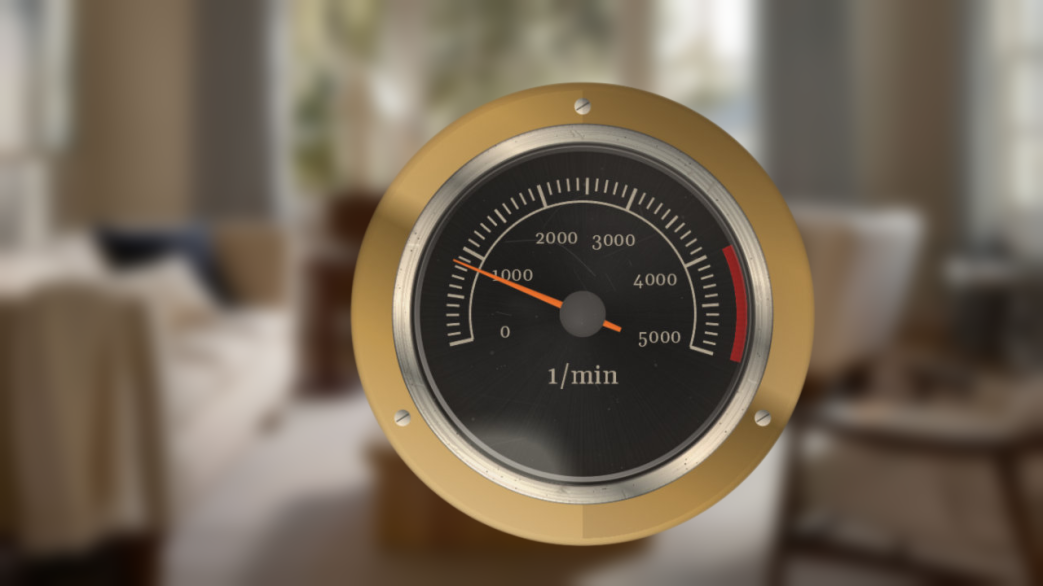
rpm 850
